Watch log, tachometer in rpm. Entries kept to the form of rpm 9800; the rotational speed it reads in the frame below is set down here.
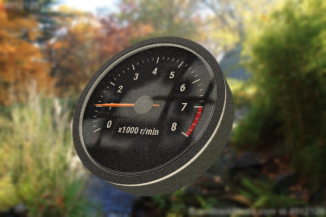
rpm 1000
